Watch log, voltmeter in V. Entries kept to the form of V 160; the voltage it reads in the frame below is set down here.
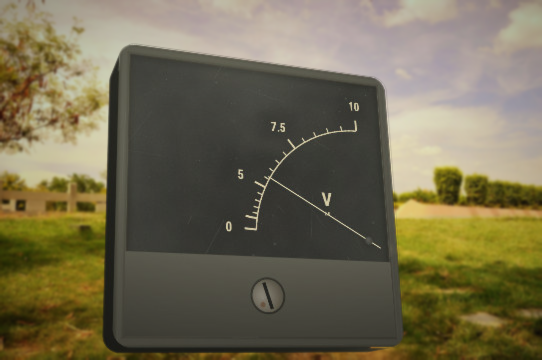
V 5.5
